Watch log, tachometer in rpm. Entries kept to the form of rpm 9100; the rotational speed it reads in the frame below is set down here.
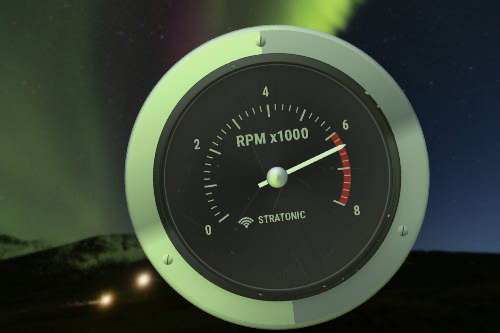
rpm 6400
